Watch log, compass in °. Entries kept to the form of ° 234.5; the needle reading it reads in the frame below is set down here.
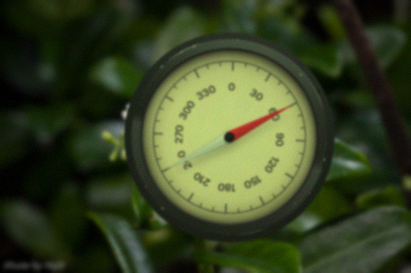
° 60
